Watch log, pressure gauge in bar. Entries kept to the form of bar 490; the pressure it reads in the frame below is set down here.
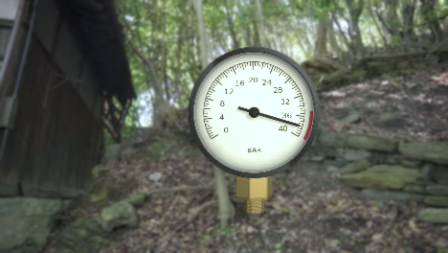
bar 38
